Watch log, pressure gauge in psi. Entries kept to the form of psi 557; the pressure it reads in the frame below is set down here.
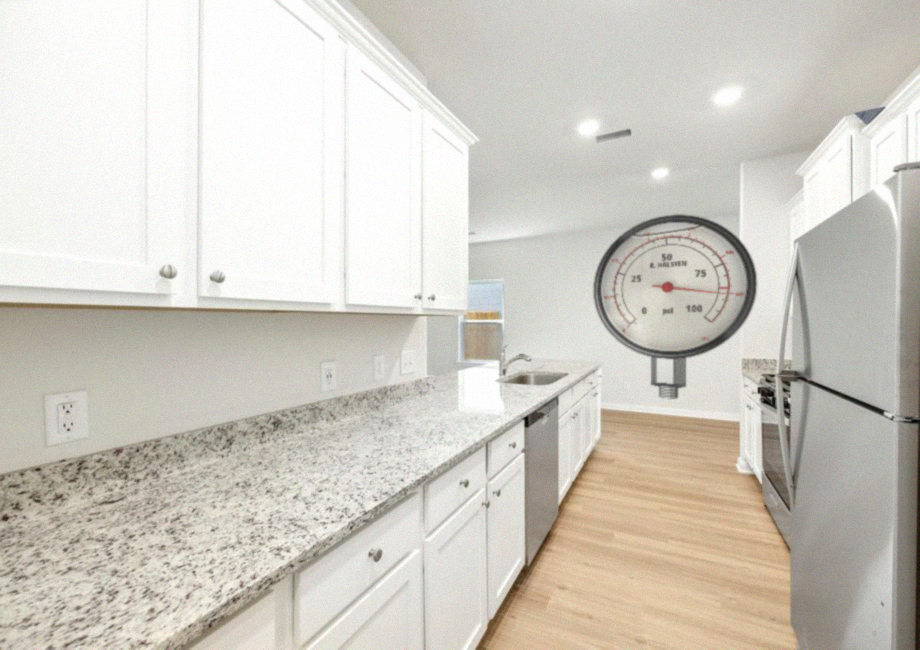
psi 87.5
